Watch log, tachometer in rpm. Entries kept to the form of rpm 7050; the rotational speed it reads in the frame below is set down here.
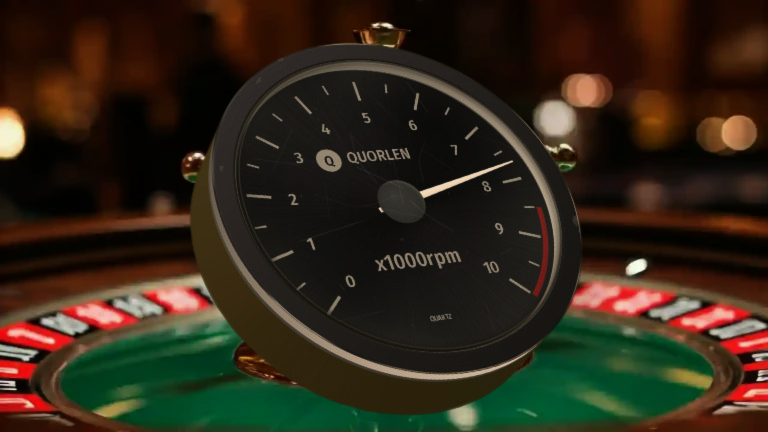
rpm 7750
